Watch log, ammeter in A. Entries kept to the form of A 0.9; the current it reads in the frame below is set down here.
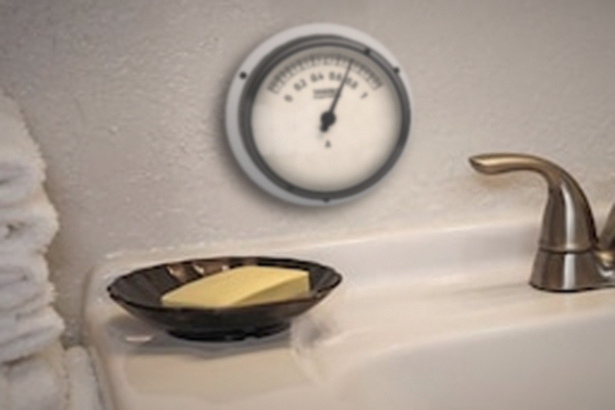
A 0.7
